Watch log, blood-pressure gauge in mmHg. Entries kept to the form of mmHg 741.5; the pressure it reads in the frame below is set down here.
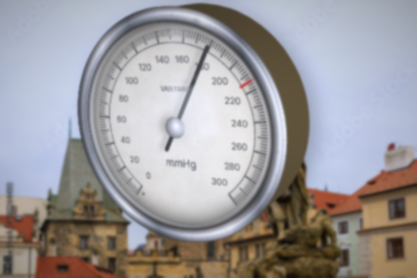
mmHg 180
